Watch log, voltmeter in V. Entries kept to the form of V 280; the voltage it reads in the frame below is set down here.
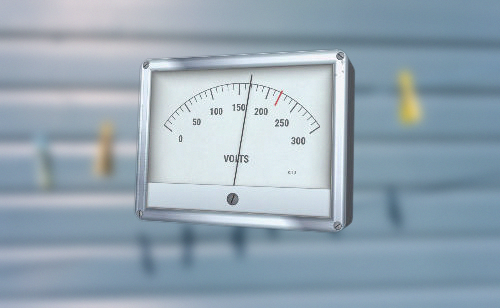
V 170
